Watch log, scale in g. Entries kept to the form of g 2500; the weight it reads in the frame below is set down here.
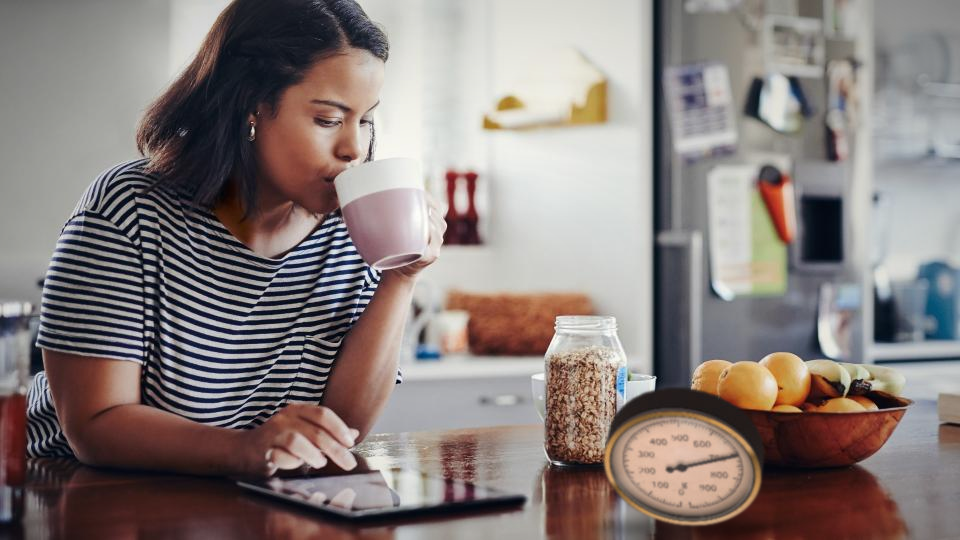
g 700
